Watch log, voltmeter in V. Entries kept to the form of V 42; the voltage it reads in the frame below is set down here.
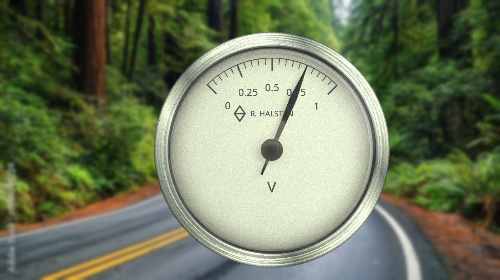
V 0.75
